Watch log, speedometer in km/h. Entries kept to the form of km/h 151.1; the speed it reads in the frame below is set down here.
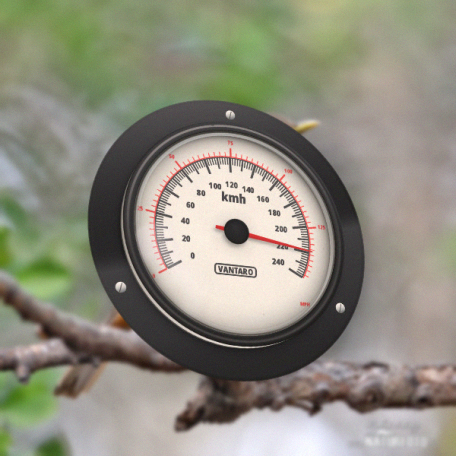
km/h 220
